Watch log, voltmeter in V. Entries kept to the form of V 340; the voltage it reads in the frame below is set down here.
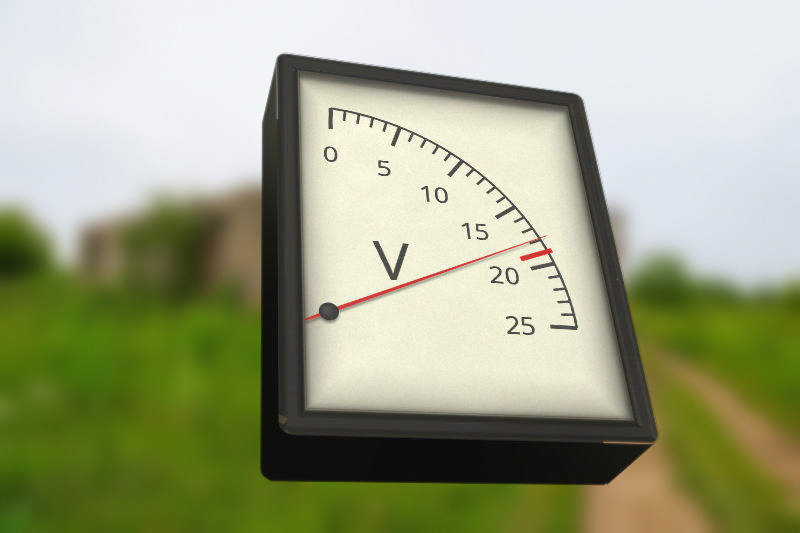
V 18
